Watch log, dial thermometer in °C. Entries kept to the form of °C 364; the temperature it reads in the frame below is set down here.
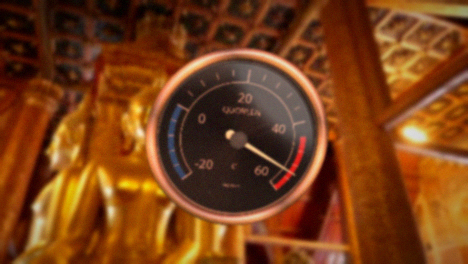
°C 54
